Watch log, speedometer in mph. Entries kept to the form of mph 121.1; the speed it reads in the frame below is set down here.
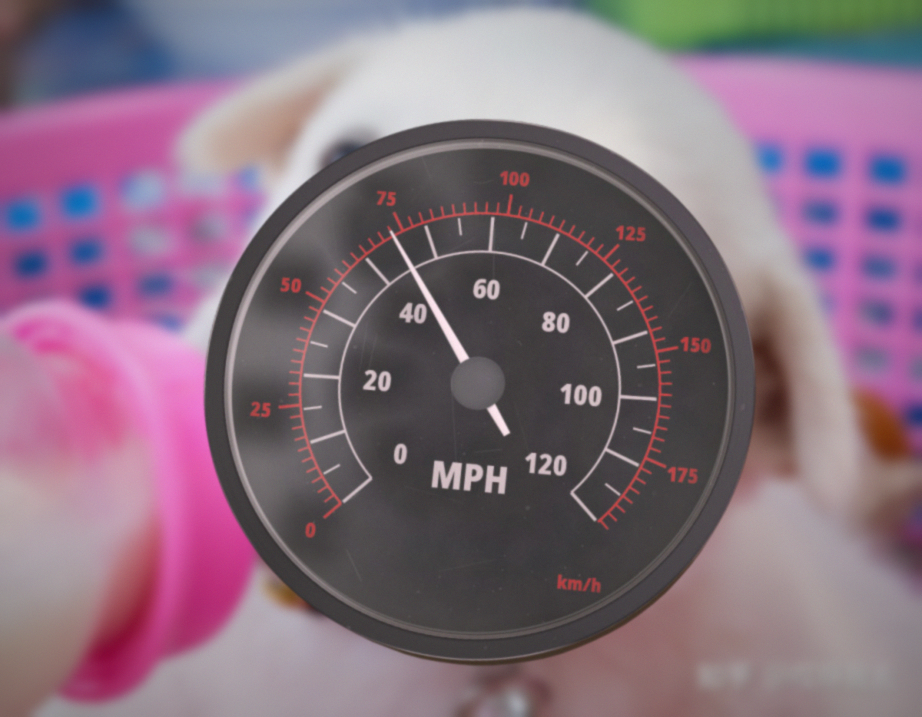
mph 45
